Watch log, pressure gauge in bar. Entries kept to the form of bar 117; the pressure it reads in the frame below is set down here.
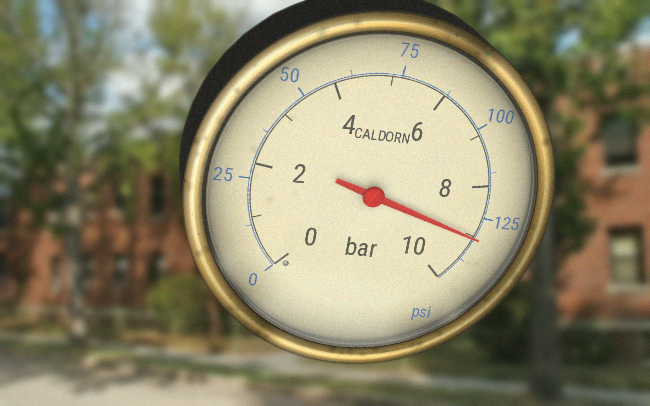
bar 9
